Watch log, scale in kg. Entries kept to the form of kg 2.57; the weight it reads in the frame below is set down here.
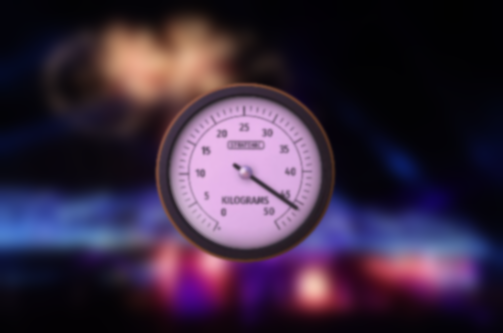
kg 46
